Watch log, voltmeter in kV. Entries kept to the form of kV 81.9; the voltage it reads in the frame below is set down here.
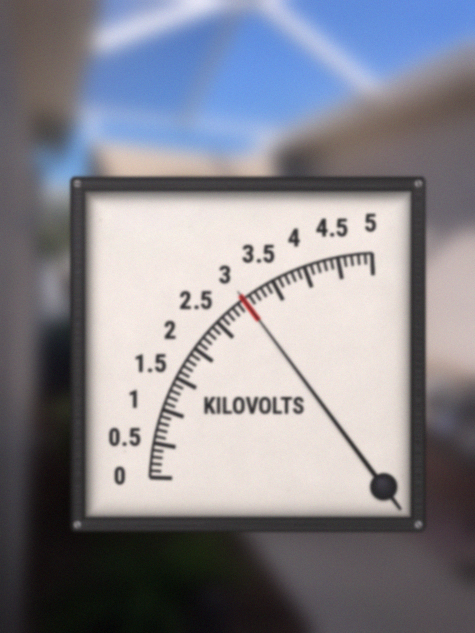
kV 3
